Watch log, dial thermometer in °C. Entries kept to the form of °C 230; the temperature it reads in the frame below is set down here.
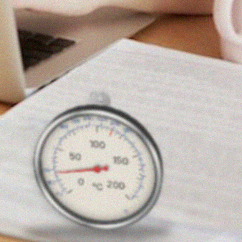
°C 25
